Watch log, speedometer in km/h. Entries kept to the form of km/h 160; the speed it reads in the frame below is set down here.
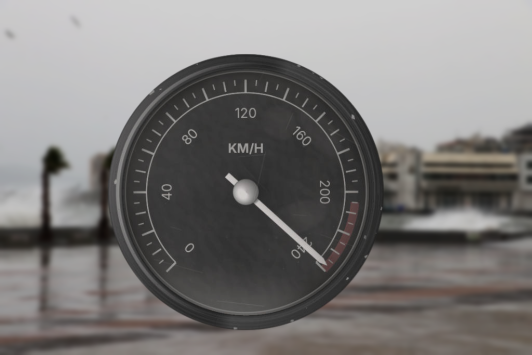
km/h 237.5
